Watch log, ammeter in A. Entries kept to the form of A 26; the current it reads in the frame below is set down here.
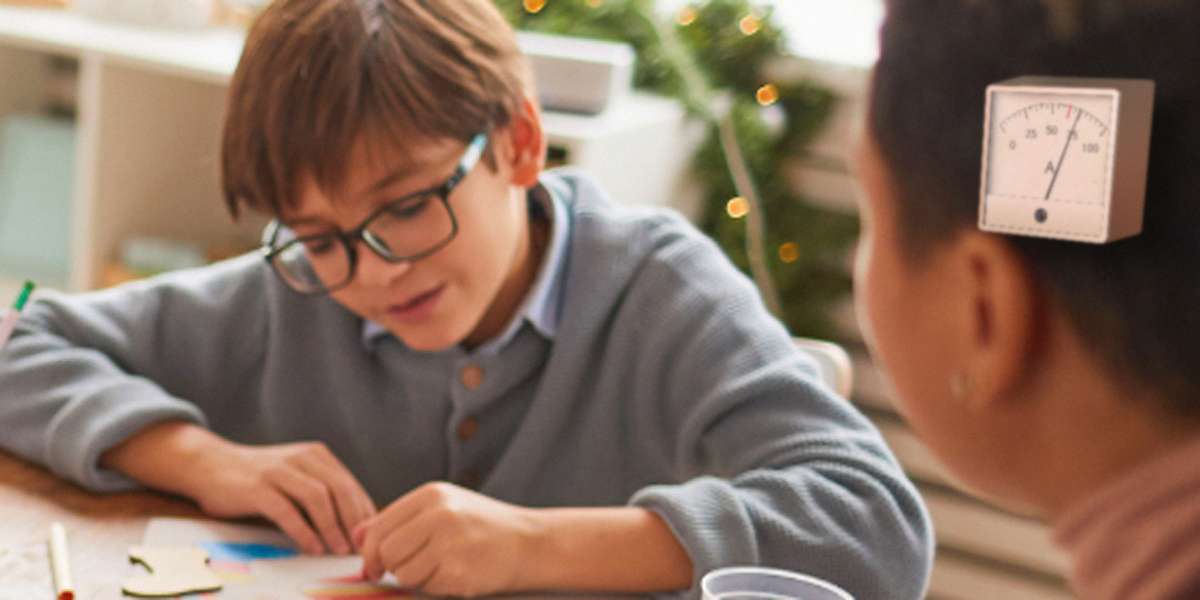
A 75
